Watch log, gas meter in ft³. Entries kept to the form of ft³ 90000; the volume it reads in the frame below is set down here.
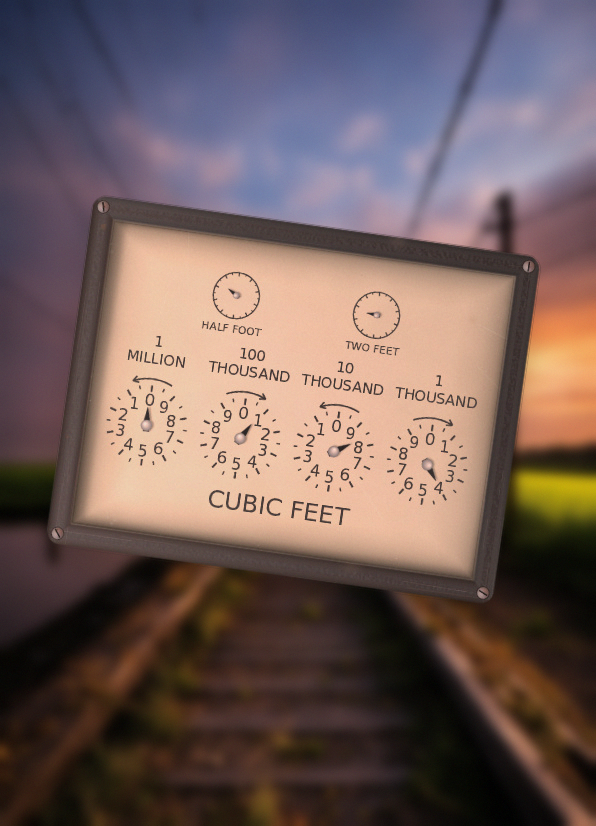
ft³ 8400
